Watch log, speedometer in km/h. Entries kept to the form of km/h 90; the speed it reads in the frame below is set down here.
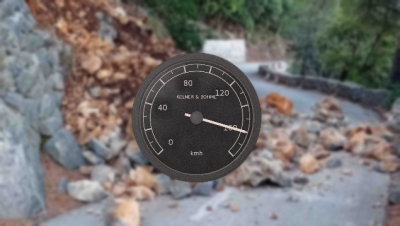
km/h 160
